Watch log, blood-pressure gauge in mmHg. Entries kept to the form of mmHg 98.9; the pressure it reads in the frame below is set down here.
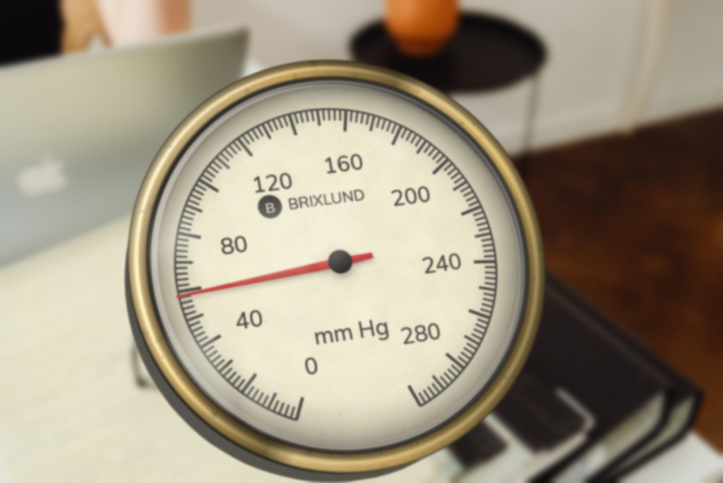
mmHg 58
